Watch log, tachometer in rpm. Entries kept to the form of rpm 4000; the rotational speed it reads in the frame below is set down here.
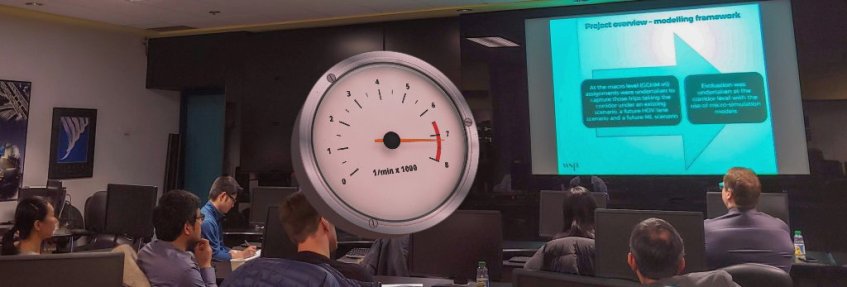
rpm 7250
